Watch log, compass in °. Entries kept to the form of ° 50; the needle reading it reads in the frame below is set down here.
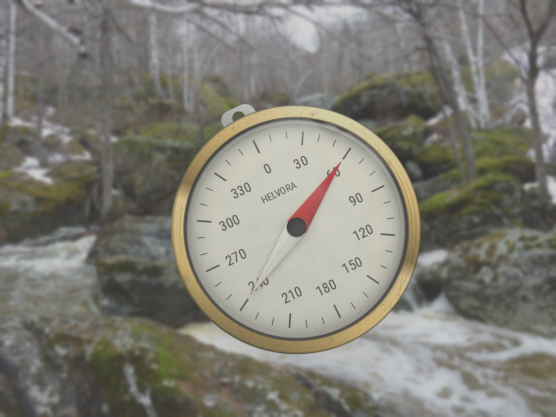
° 60
